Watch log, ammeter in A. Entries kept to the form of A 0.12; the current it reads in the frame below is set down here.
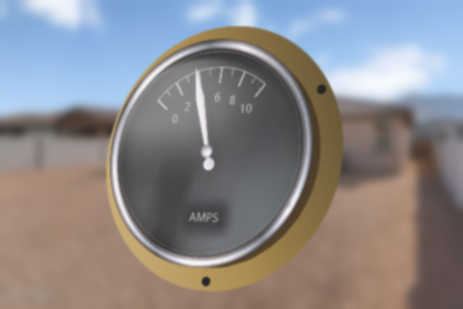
A 4
